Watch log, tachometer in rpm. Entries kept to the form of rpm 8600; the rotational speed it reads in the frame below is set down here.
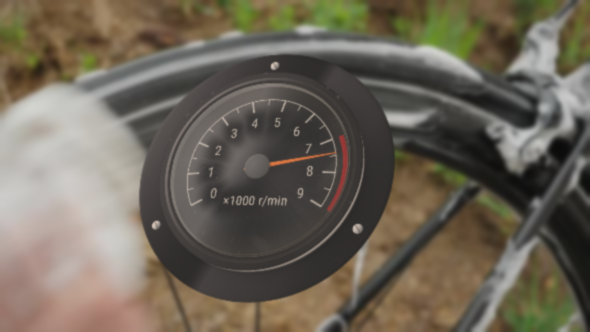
rpm 7500
